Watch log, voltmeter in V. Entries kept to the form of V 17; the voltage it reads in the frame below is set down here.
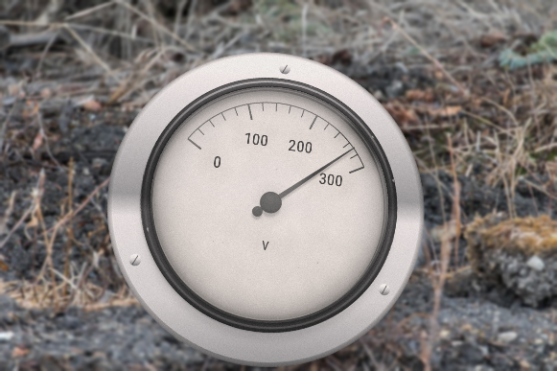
V 270
